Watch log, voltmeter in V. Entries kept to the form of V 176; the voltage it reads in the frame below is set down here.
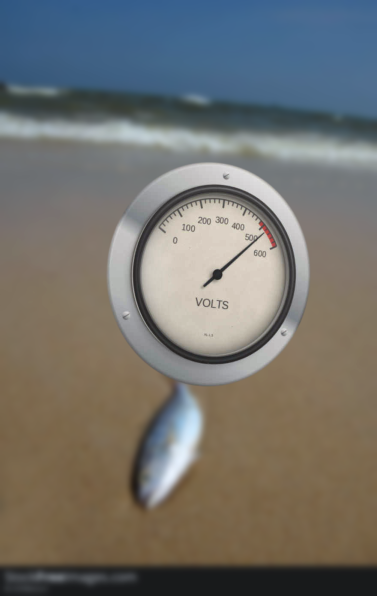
V 520
